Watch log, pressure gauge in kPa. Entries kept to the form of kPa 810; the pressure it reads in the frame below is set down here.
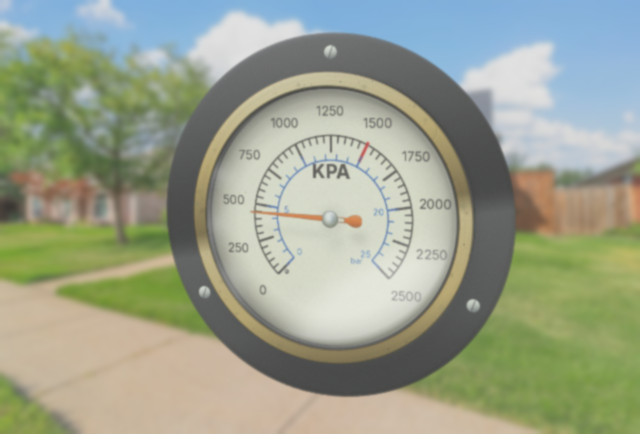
kPa 450
